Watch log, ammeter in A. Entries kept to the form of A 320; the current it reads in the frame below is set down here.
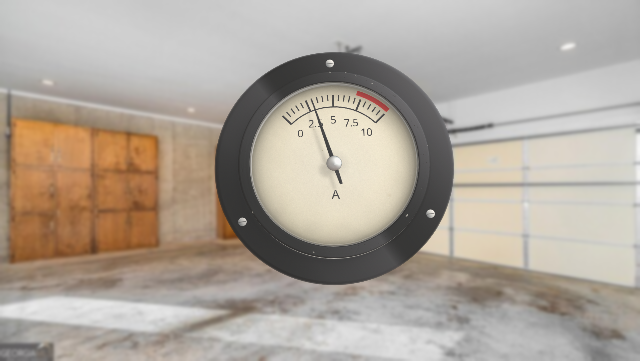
A 3
